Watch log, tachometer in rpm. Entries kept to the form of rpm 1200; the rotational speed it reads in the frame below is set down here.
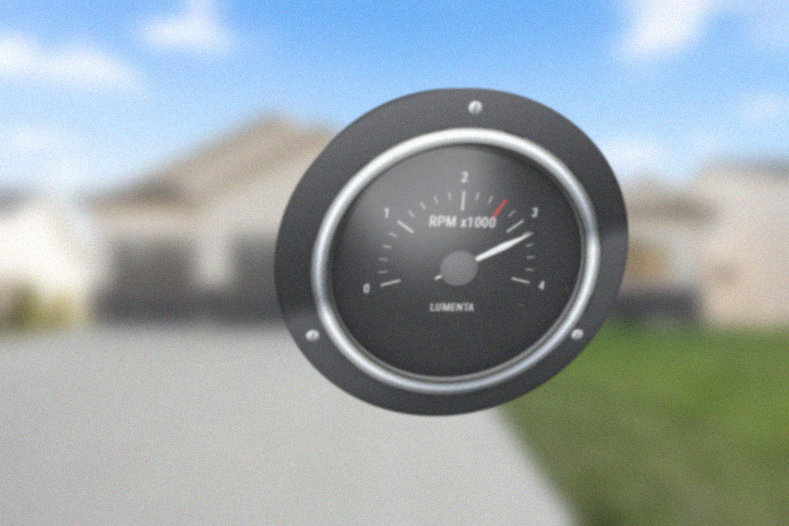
rpm 3200
